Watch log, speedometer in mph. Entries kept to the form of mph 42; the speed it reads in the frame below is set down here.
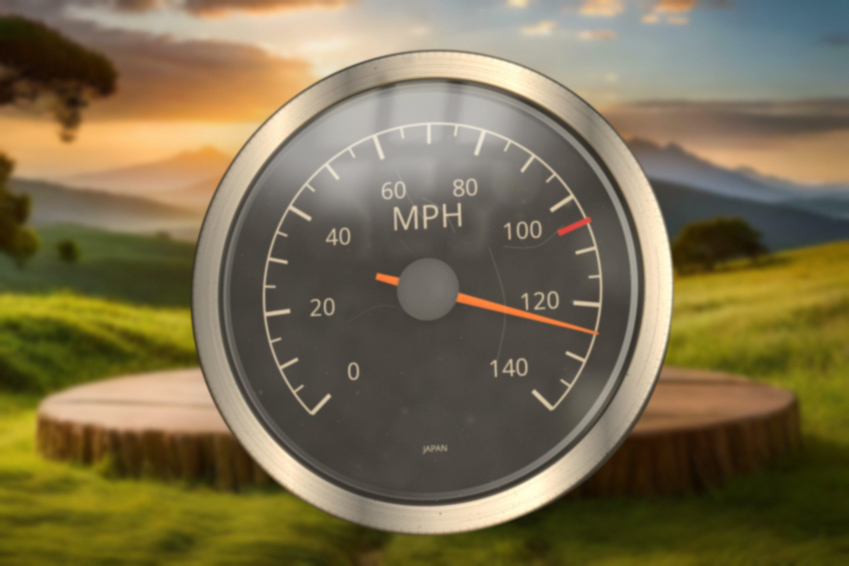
mph 125
